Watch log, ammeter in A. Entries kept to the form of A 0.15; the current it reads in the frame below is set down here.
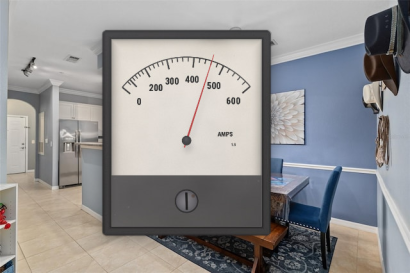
A 460
